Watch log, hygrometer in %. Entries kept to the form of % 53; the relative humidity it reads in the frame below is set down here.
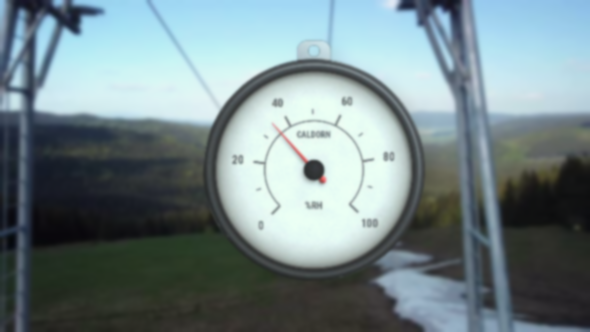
% 35
